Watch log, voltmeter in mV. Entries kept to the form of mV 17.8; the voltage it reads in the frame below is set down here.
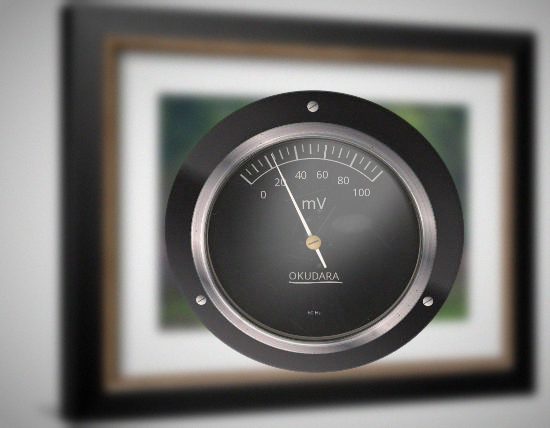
mV 25
